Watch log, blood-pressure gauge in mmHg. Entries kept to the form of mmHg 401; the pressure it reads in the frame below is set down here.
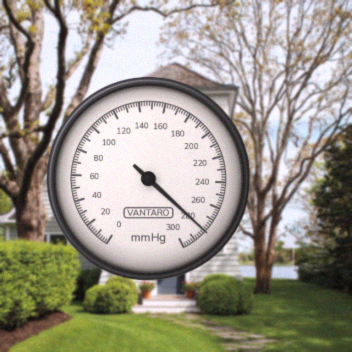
mmHg 280
